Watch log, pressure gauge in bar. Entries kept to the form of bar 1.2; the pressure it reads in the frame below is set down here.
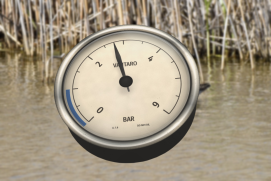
bar 2.75
